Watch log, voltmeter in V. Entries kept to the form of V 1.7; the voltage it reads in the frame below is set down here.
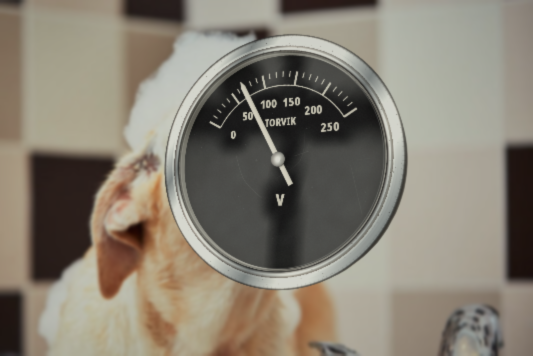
V 70
